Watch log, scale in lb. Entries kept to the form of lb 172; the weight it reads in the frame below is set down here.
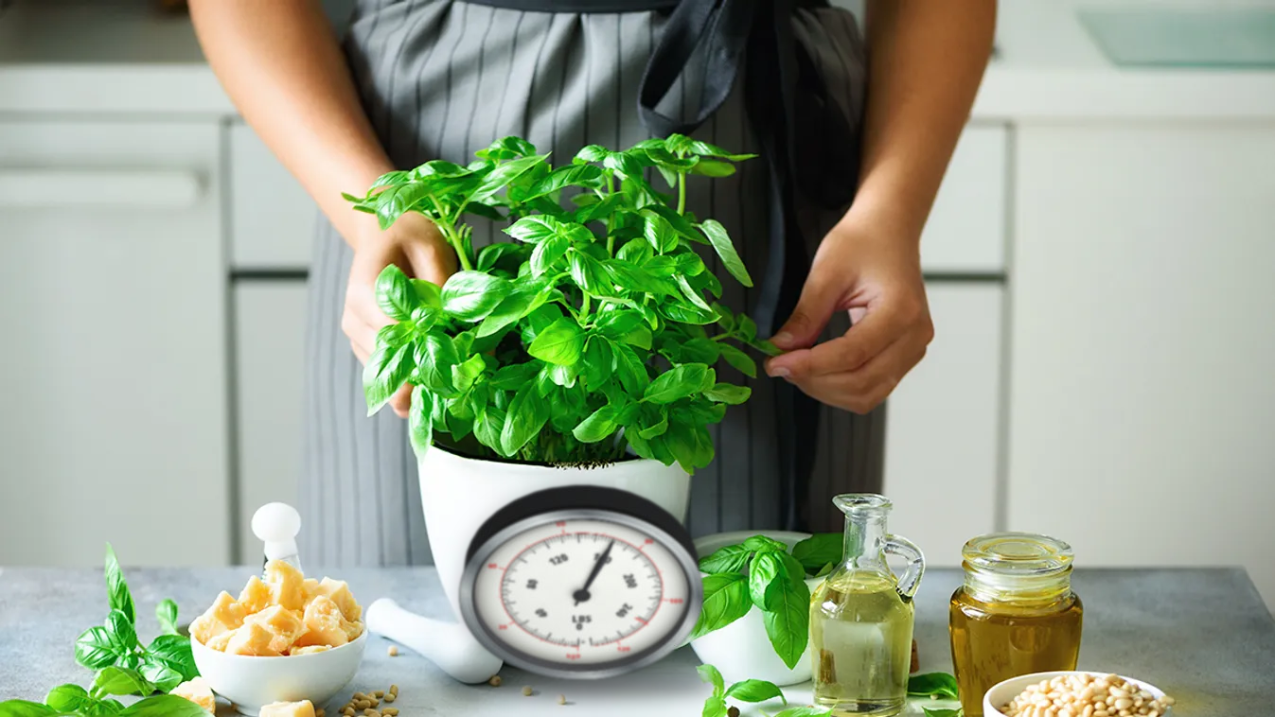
lb 160
